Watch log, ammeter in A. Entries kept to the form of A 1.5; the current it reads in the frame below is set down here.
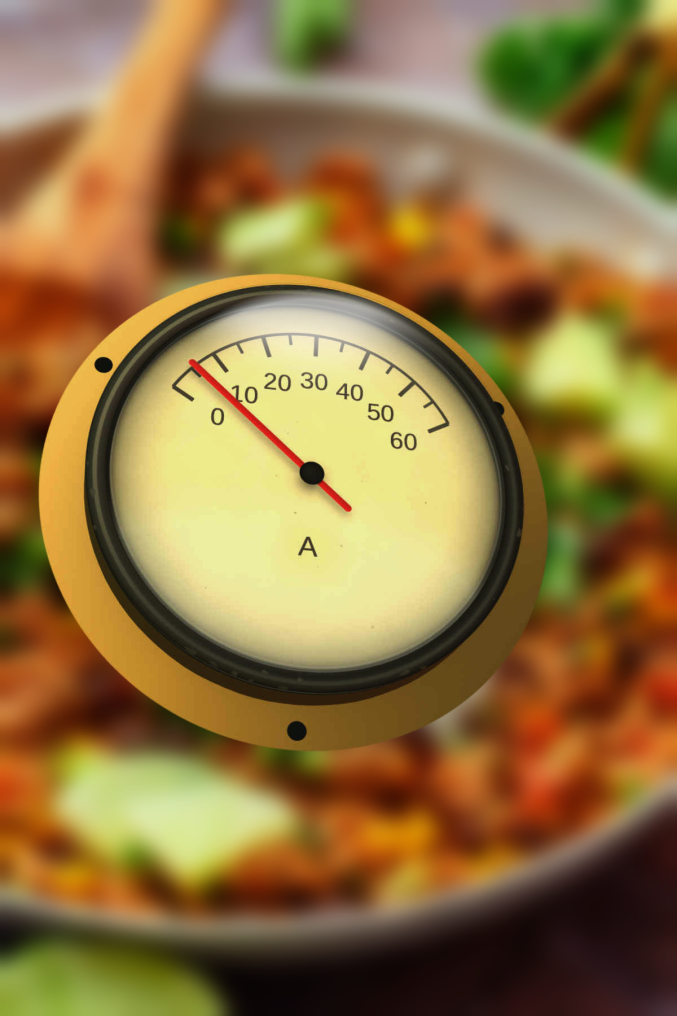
A 5
